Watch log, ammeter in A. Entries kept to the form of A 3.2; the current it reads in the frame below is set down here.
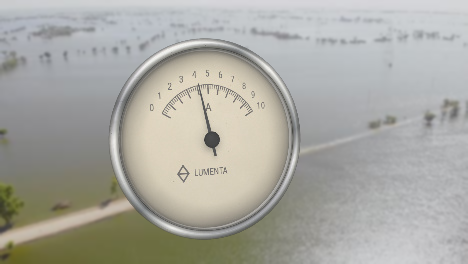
A 4
